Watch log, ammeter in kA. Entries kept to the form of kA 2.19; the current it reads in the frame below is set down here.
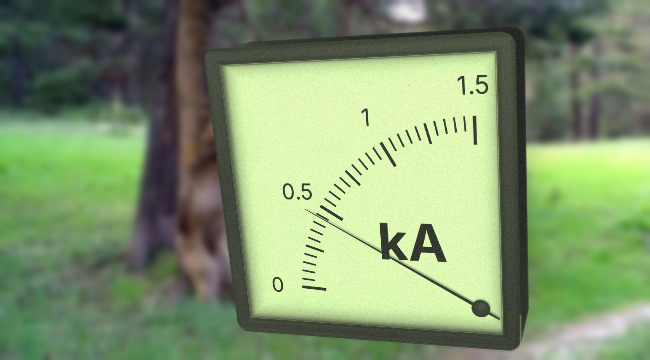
kA 0.45
